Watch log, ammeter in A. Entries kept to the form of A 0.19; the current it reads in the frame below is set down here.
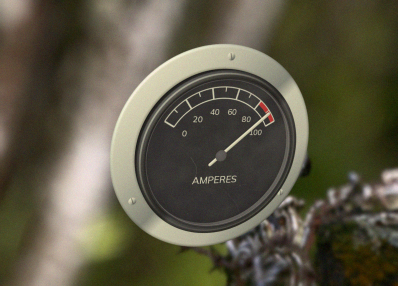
A 90
